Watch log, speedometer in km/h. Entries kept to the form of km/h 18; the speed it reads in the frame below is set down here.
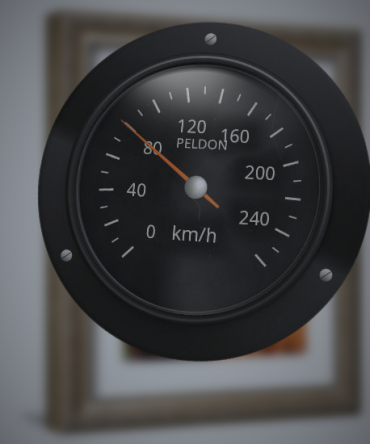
km/h 80
